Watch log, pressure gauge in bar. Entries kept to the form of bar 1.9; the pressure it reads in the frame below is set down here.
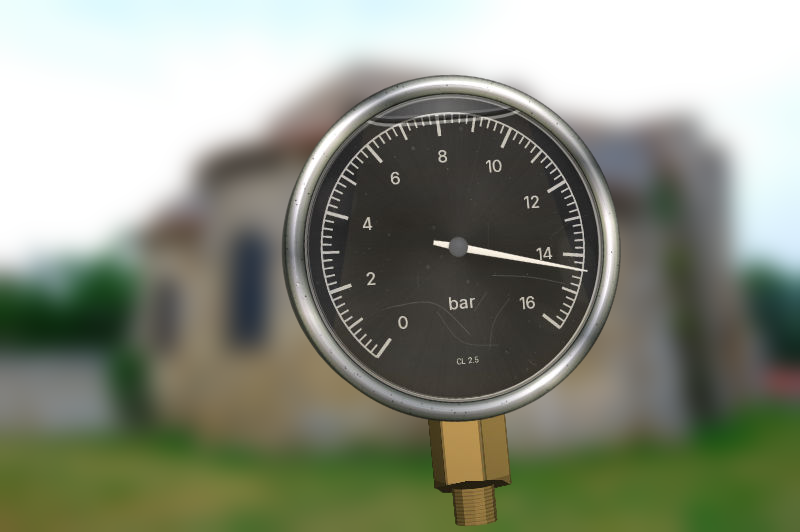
bar 14.4
